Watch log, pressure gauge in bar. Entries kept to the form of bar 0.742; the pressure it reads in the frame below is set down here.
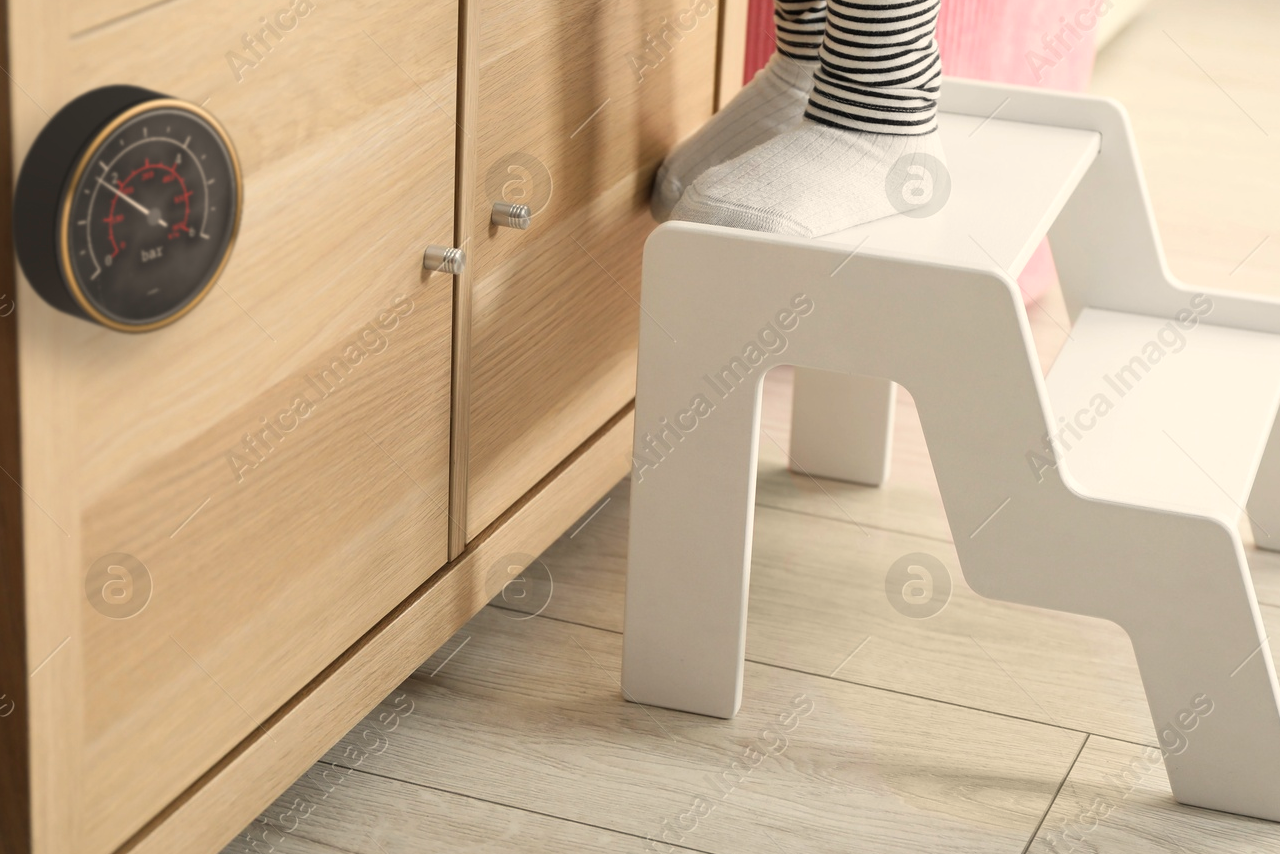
bar 1.75
